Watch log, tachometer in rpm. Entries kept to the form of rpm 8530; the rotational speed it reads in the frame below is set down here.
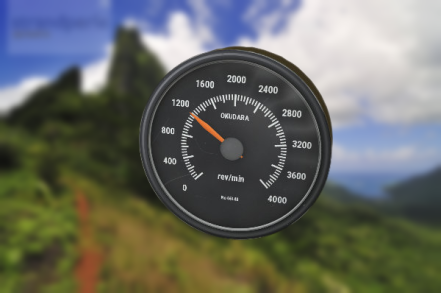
rpm 1200
